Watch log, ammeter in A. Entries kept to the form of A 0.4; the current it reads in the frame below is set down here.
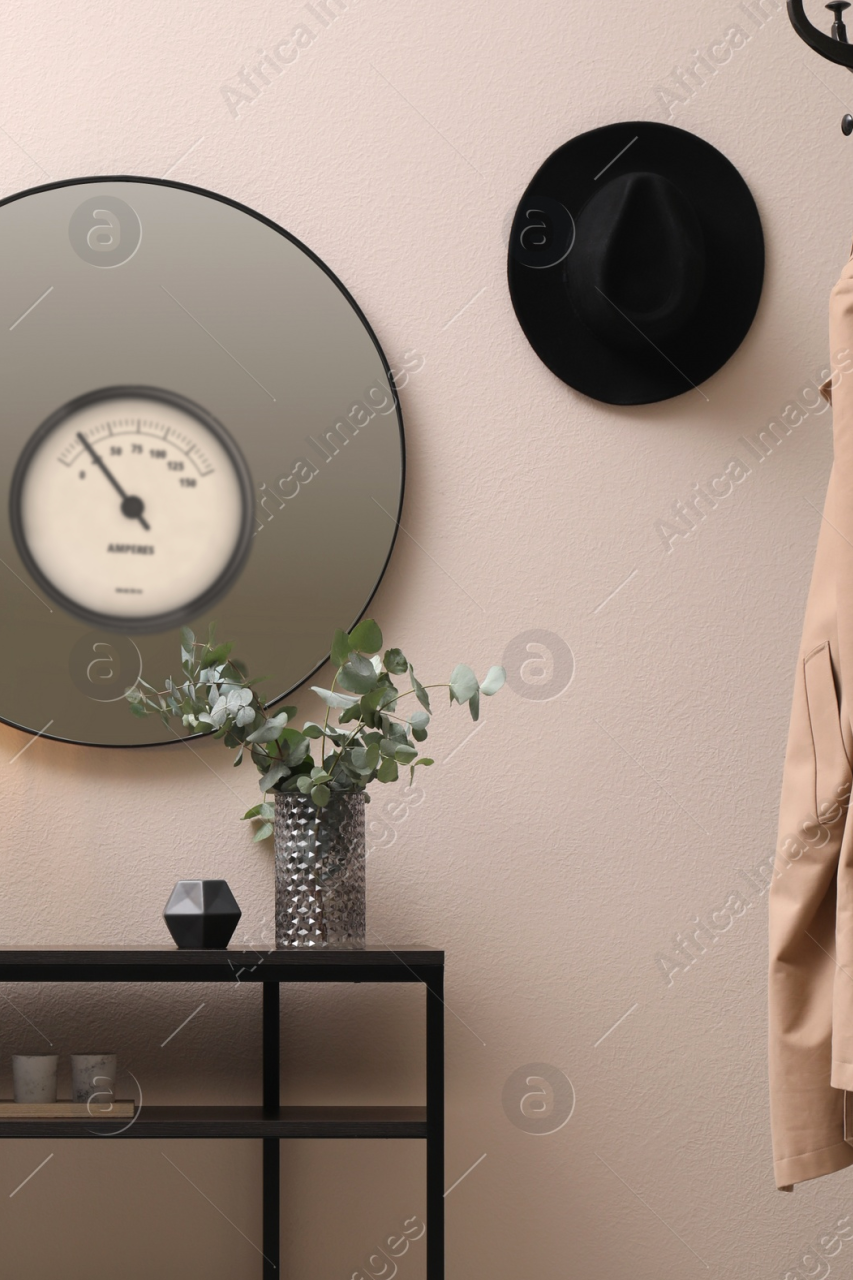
A 25
